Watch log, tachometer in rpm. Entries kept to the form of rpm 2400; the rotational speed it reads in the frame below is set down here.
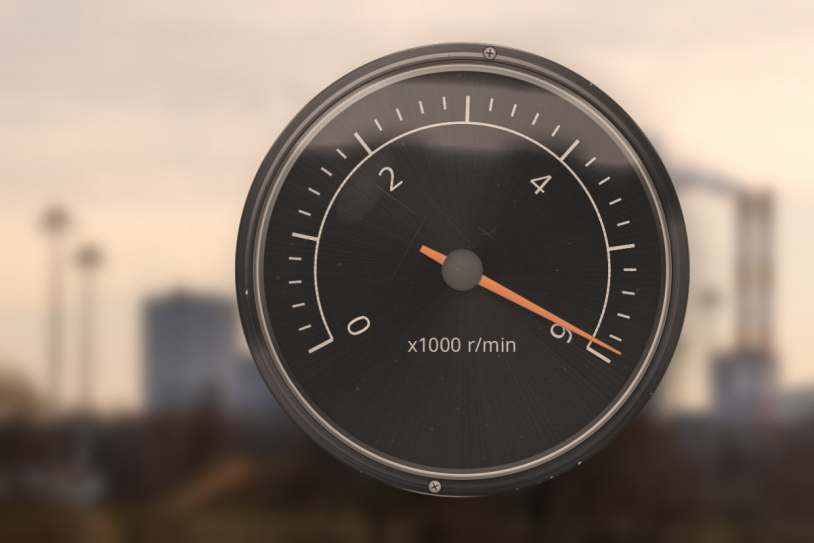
rpm 5900
